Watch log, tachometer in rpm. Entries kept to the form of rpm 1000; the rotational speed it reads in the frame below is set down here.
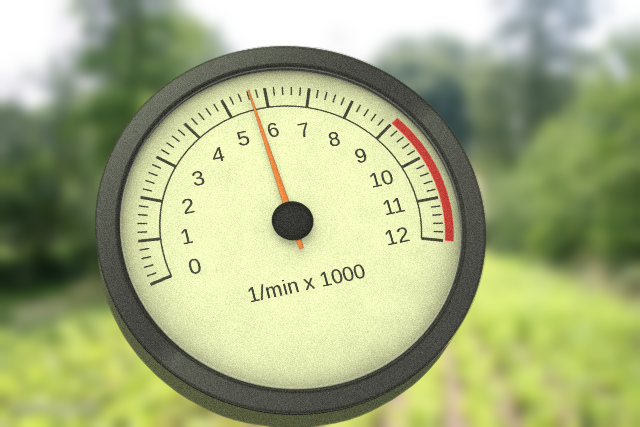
rpm 5600
